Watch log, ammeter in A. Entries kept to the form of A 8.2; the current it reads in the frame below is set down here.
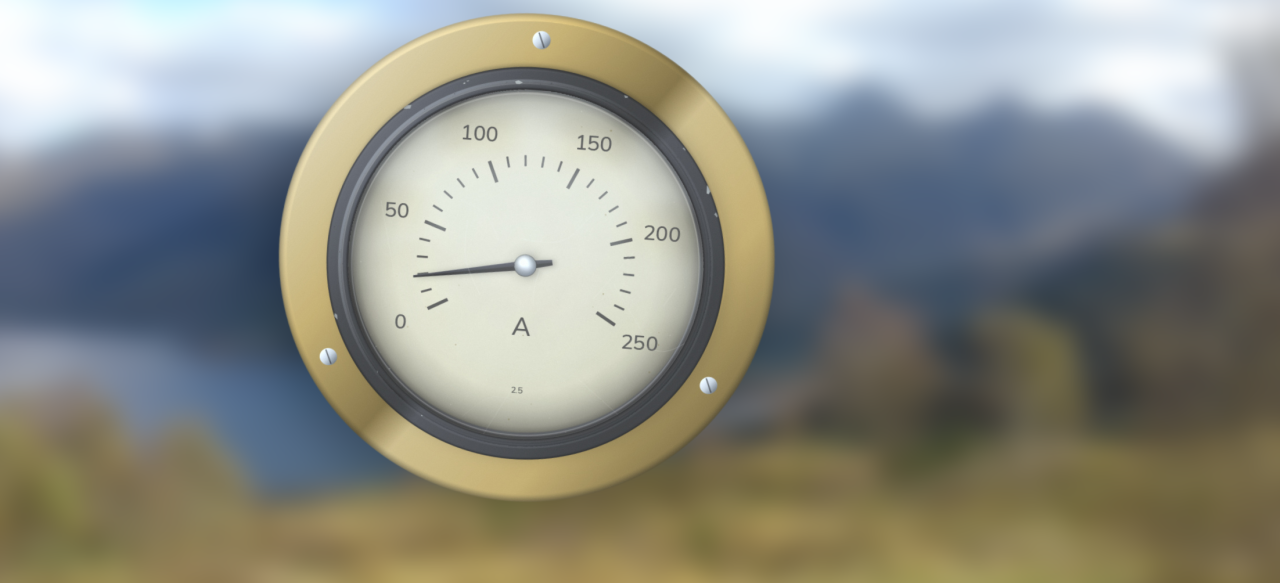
A 20
